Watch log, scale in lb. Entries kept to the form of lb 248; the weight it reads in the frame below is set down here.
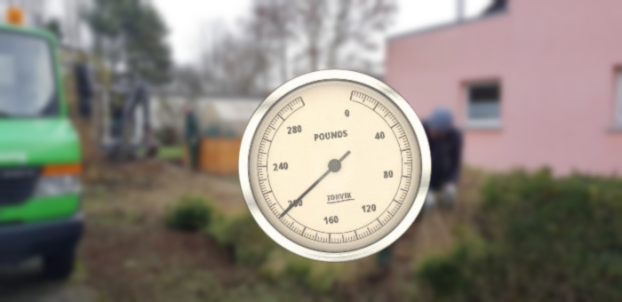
lb 200
